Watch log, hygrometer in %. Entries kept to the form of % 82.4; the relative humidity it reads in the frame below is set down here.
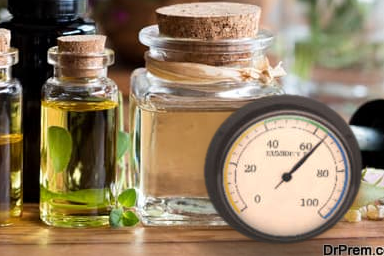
% 64
